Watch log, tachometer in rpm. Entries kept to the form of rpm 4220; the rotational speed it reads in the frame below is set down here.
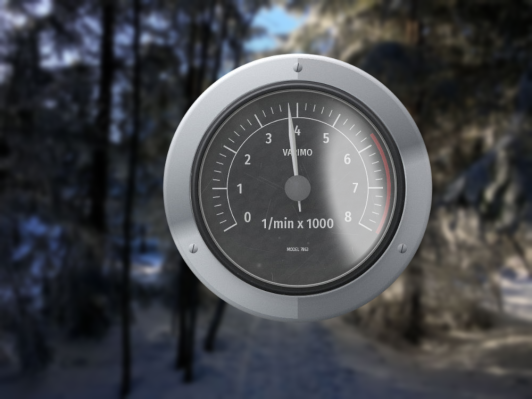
rpm 3800
